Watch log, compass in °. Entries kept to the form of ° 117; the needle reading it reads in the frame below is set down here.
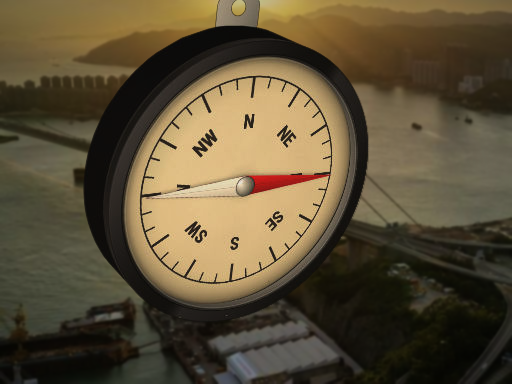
° 90
